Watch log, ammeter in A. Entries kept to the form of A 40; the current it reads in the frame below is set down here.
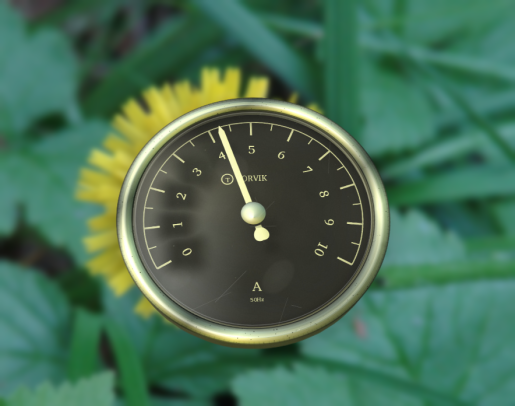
A 4.25
